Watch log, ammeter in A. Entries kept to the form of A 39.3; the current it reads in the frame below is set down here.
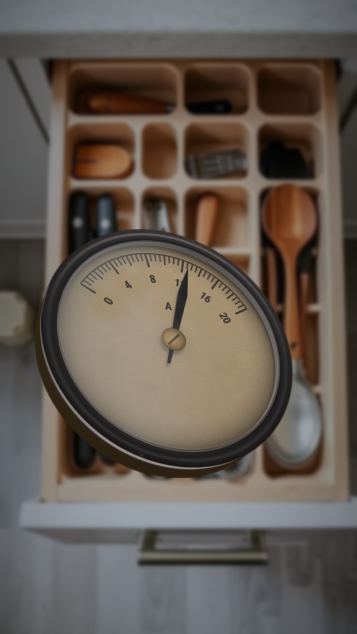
A 12.5
